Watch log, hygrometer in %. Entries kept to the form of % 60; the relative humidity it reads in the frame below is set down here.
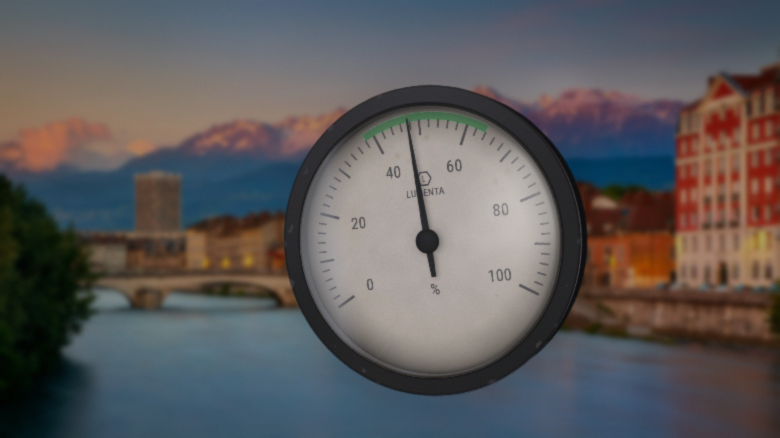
% 48
